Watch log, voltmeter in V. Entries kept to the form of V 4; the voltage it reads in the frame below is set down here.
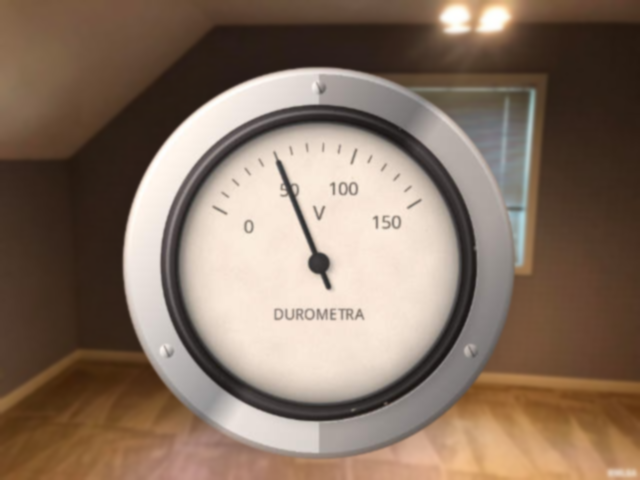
V 50
